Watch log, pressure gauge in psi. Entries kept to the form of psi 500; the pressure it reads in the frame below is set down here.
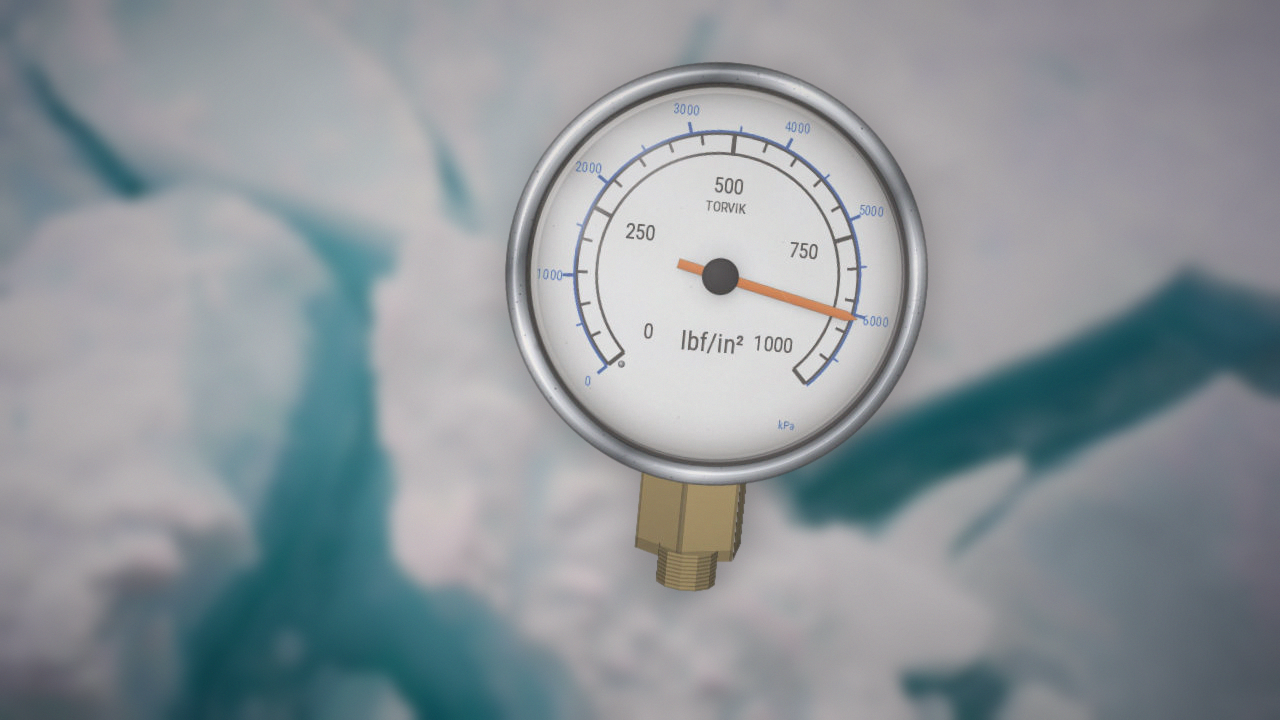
psi 875
